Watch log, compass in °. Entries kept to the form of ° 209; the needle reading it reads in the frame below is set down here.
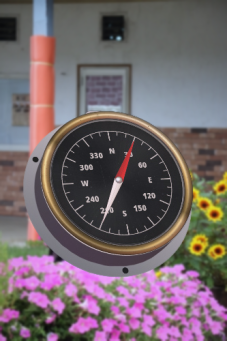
° 30
